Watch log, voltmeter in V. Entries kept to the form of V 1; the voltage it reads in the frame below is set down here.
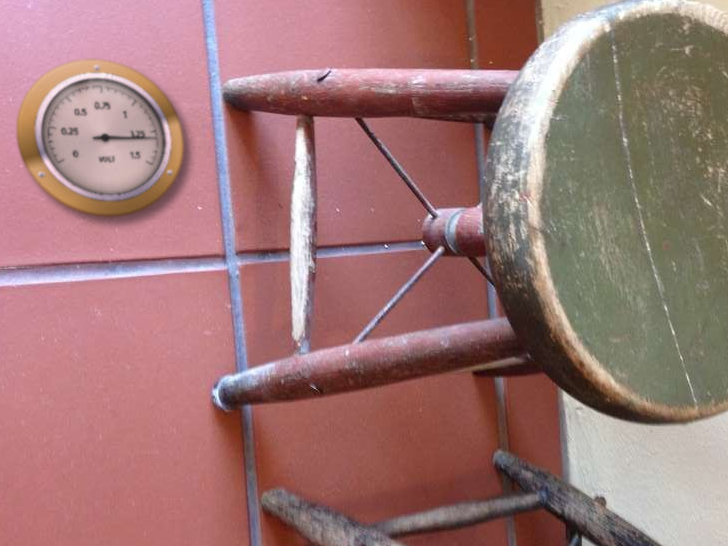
V 1.3
